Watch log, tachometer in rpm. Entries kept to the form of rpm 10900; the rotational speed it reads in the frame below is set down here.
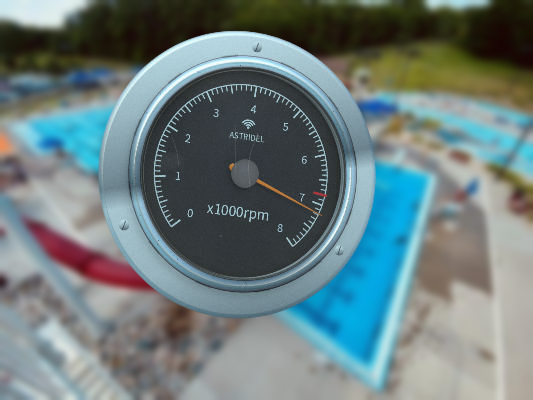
rpm 7200
